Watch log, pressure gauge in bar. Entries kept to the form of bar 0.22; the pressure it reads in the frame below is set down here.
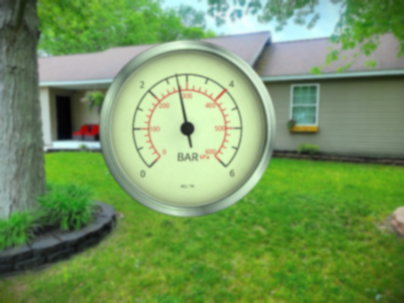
bar 2.75
